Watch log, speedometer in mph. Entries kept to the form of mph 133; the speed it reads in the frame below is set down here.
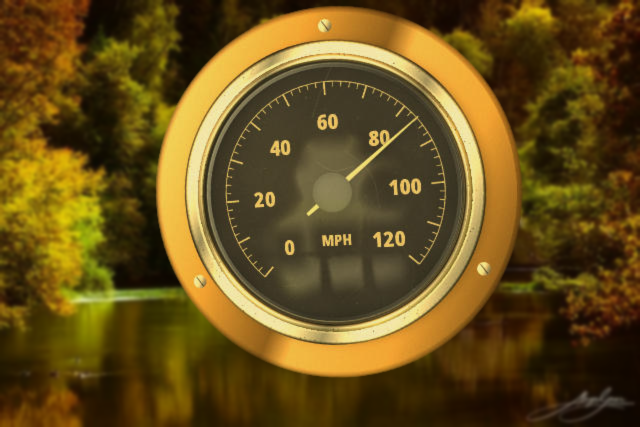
mph 84
